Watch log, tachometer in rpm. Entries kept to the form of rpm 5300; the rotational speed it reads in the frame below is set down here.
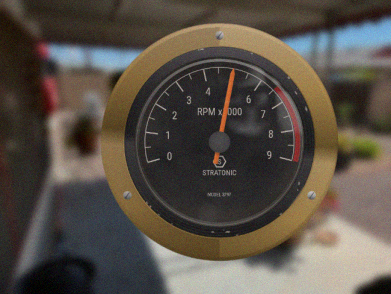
rpm 5000
